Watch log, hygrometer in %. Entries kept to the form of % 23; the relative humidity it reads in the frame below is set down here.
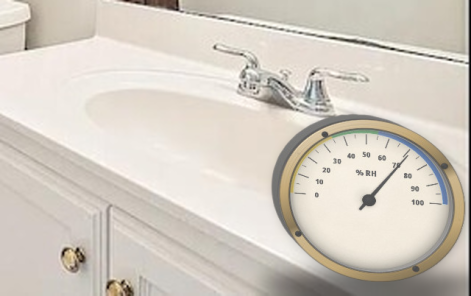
% 70
